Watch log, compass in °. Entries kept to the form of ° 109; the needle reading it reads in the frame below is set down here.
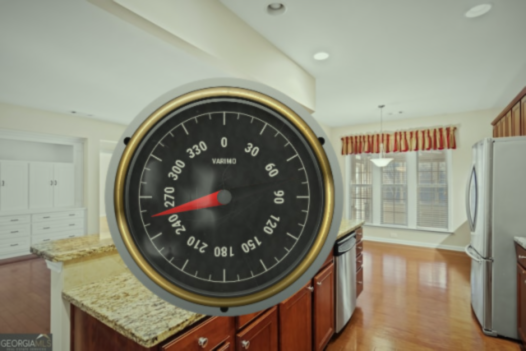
° 255
